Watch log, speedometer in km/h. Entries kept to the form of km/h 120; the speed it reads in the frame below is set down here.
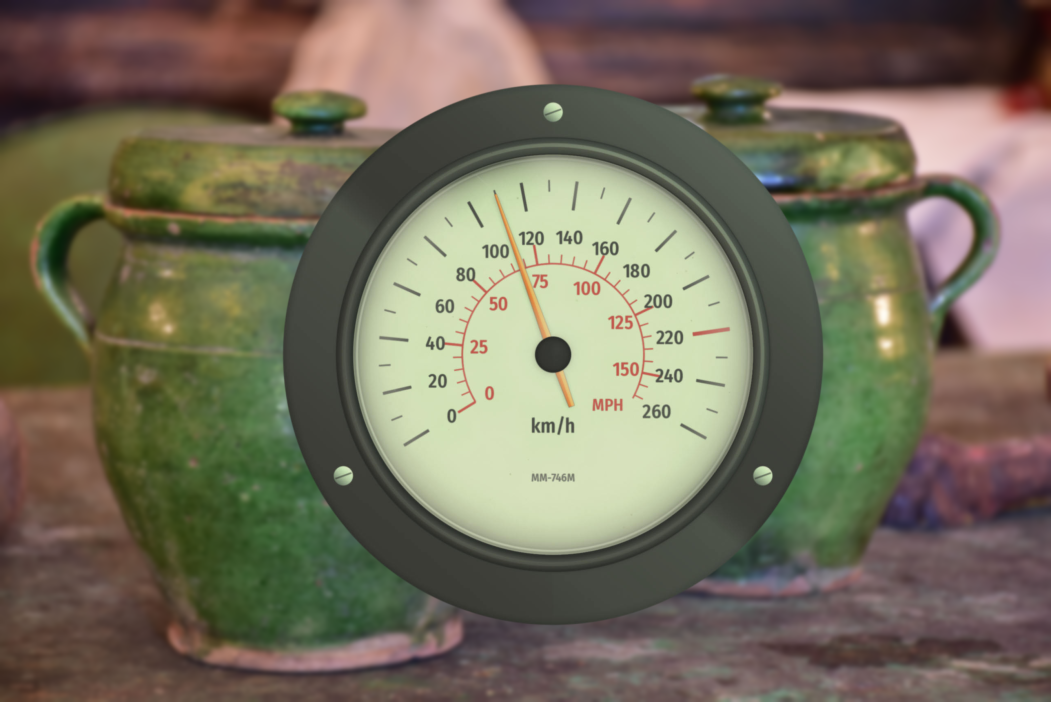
km/h 110
